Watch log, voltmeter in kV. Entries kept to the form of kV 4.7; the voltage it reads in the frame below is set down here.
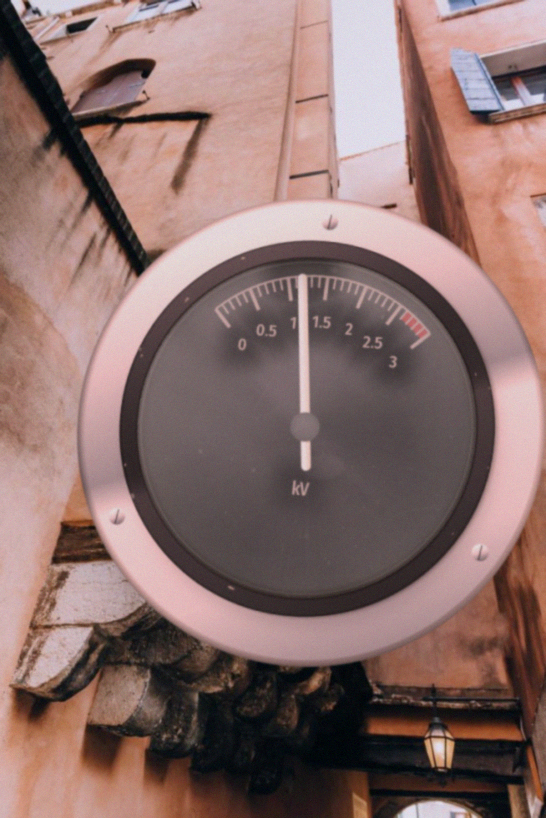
kV 1.2
